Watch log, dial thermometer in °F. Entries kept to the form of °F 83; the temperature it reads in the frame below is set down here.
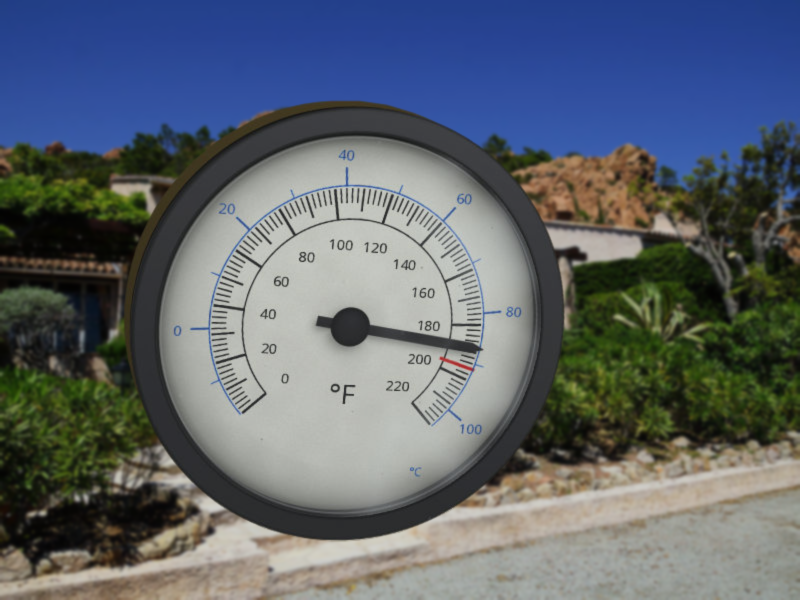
°F 188
